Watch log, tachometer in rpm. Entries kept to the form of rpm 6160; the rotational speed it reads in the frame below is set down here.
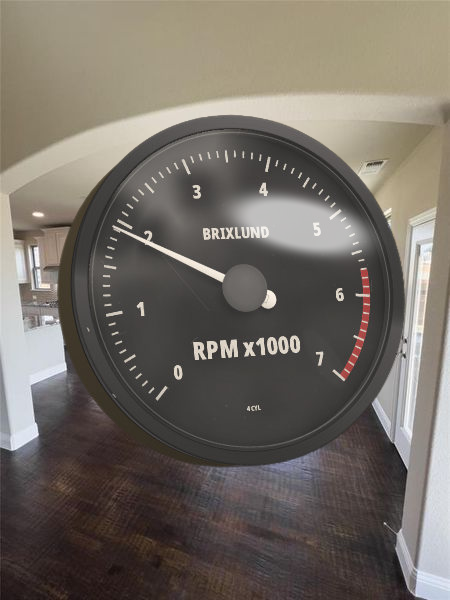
rpm 1900
